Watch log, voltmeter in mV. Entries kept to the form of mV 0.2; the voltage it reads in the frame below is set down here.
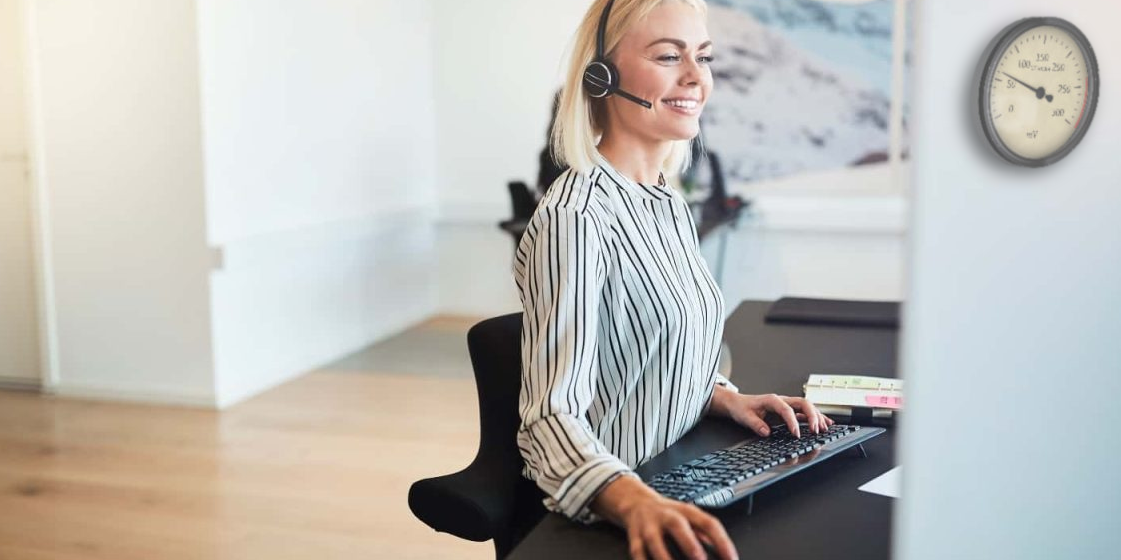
mV 60
